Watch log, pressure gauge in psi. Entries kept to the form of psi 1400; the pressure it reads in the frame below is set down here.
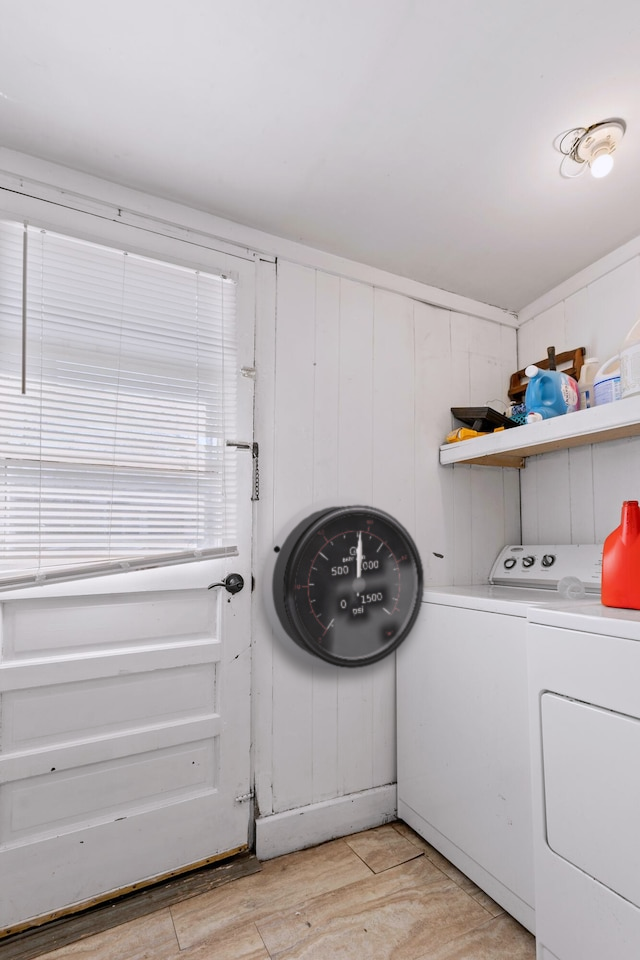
psi 800
